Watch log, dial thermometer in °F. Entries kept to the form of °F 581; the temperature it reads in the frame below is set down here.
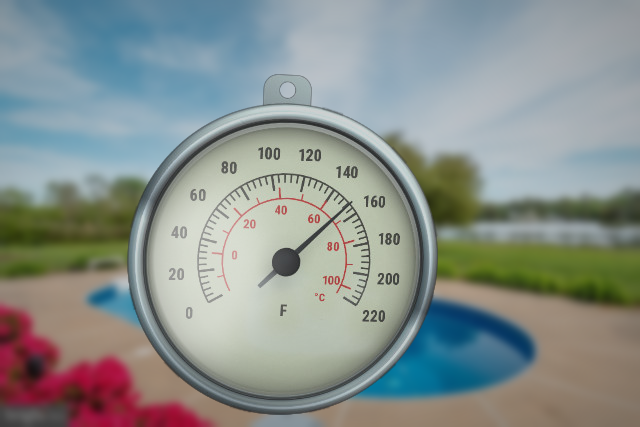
°F 152
